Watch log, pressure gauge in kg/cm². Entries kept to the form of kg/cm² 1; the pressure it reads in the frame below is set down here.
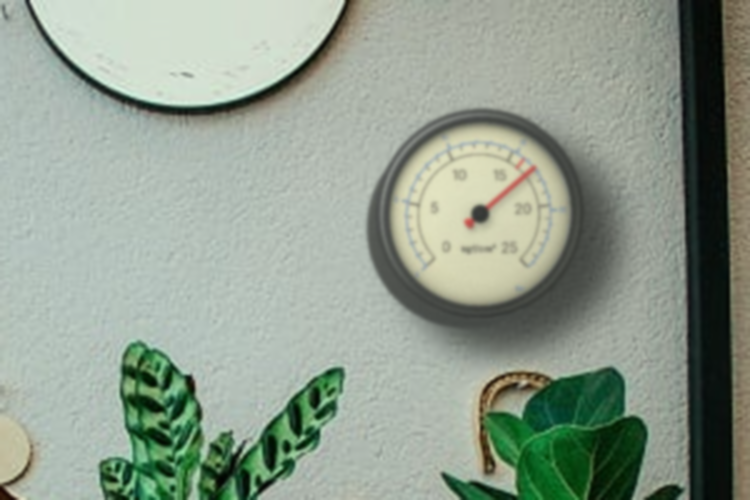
kg/cm² 17
